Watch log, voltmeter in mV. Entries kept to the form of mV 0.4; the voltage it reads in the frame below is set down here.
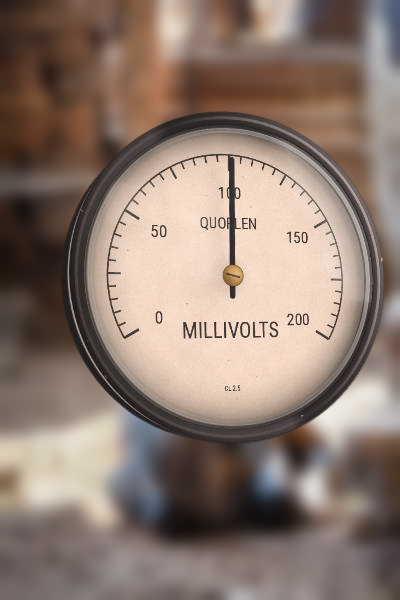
mV 100
